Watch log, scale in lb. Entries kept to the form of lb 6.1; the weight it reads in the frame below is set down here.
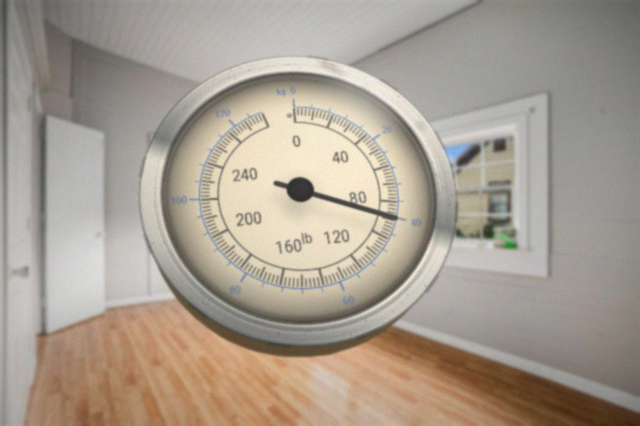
lb 90
